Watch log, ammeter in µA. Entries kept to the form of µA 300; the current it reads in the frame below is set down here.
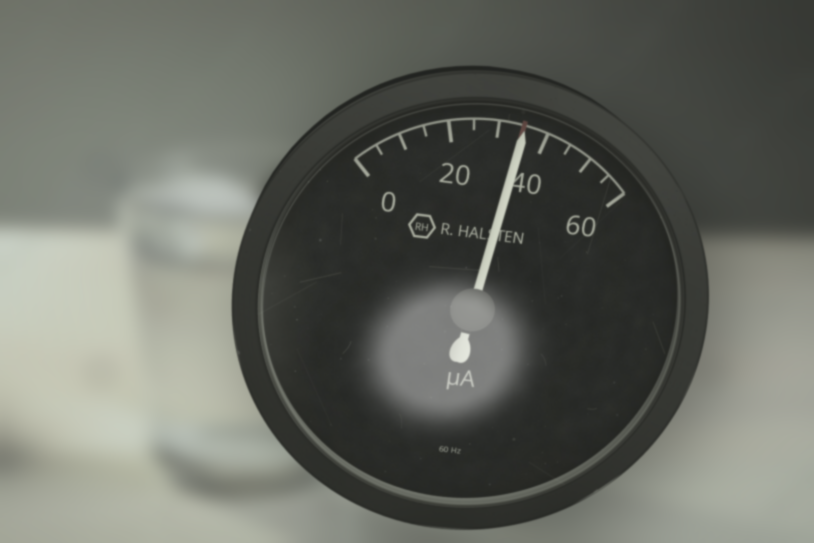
µA 35
